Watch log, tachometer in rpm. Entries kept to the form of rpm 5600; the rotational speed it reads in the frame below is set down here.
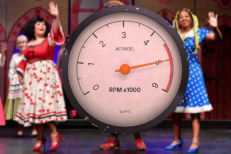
rpm 5000
